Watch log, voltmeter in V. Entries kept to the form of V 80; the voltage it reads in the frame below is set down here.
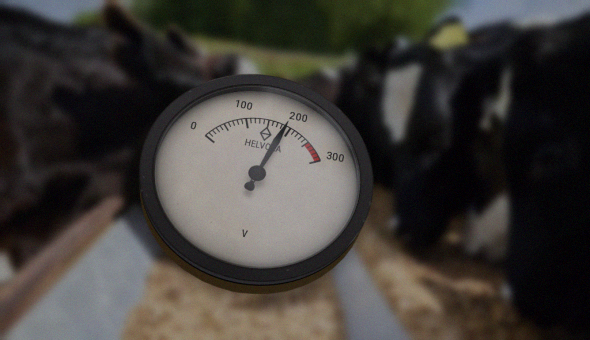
V 190
